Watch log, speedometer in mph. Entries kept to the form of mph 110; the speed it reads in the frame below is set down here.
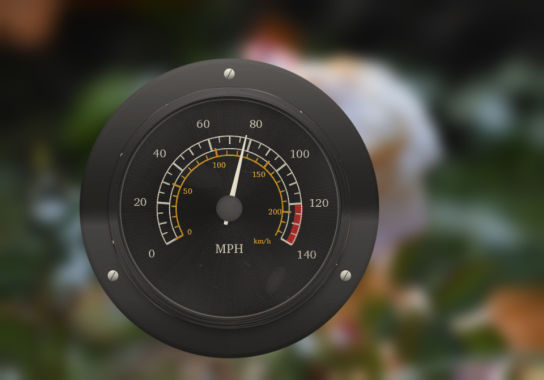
mph 77.5
